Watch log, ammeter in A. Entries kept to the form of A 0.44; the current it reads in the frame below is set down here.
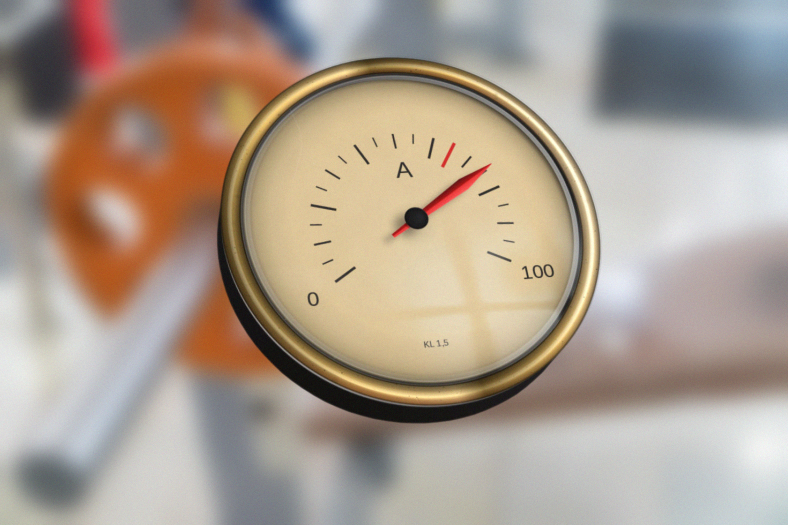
A 75
